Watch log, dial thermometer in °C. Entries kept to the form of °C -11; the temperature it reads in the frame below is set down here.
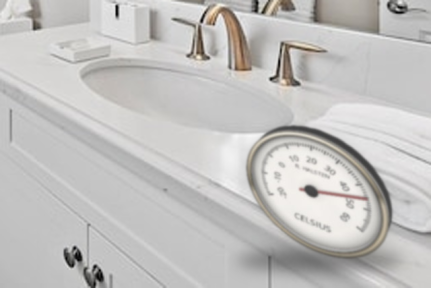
°C 45
